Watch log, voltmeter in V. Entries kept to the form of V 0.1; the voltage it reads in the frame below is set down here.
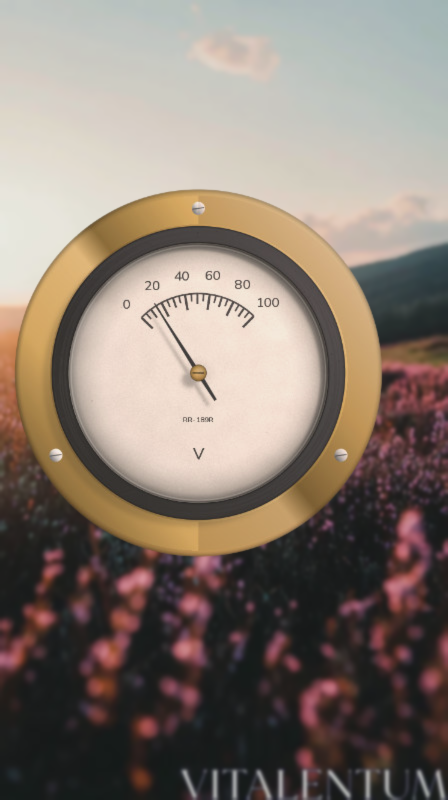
V 15
